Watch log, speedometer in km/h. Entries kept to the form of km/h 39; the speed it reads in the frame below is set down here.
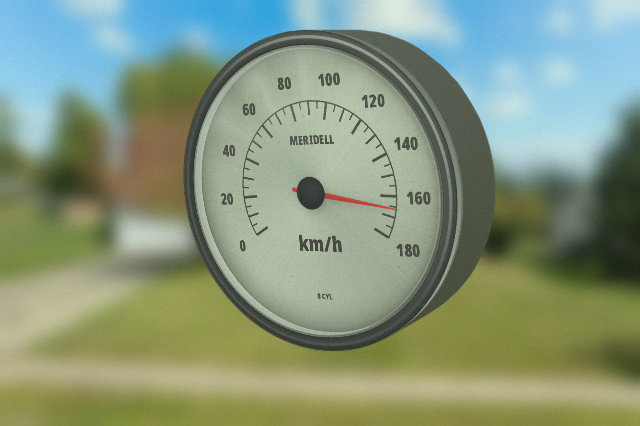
km/h 165
